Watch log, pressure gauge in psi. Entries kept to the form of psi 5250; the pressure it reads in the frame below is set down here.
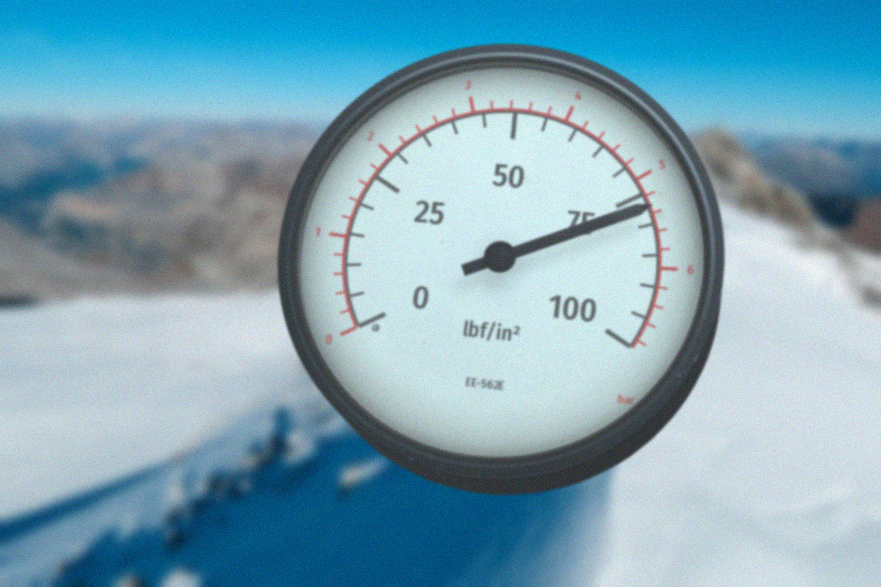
psi 77.5
